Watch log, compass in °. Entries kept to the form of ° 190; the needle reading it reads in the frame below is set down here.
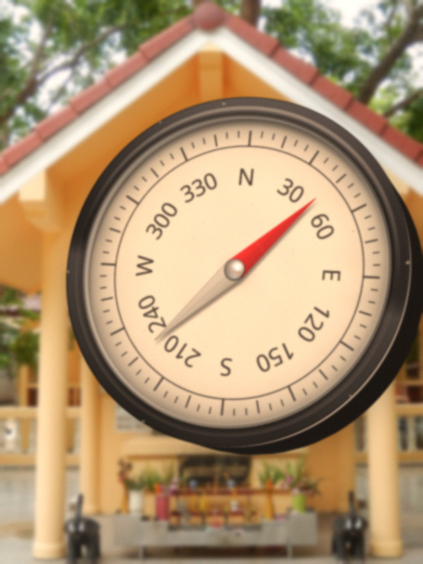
° 45
